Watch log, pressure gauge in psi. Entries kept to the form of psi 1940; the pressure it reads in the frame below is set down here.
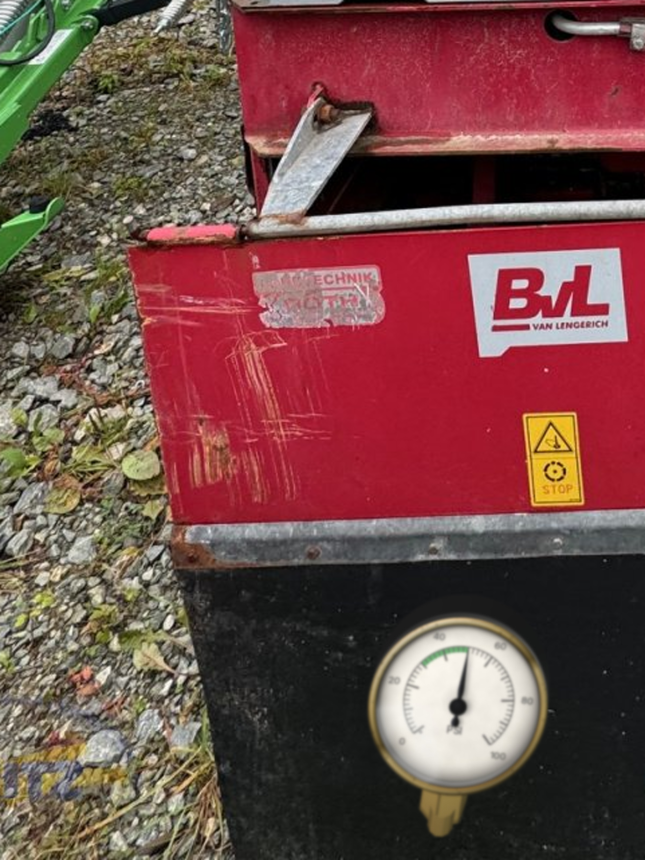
psi 50
